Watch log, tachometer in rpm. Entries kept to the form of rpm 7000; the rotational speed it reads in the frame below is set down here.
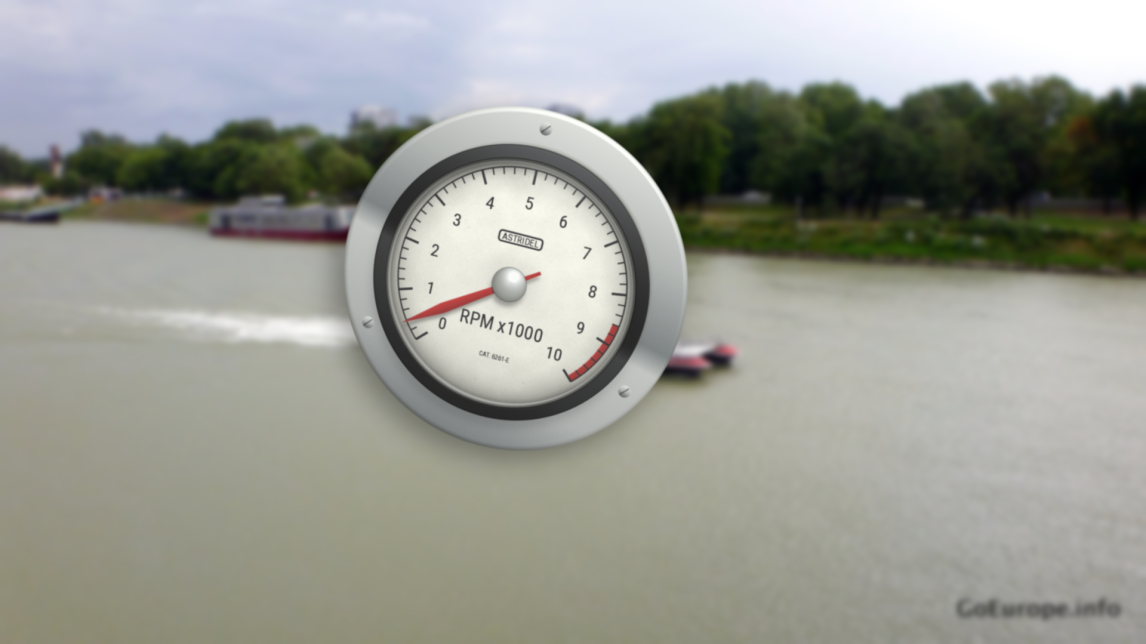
rpm 400
